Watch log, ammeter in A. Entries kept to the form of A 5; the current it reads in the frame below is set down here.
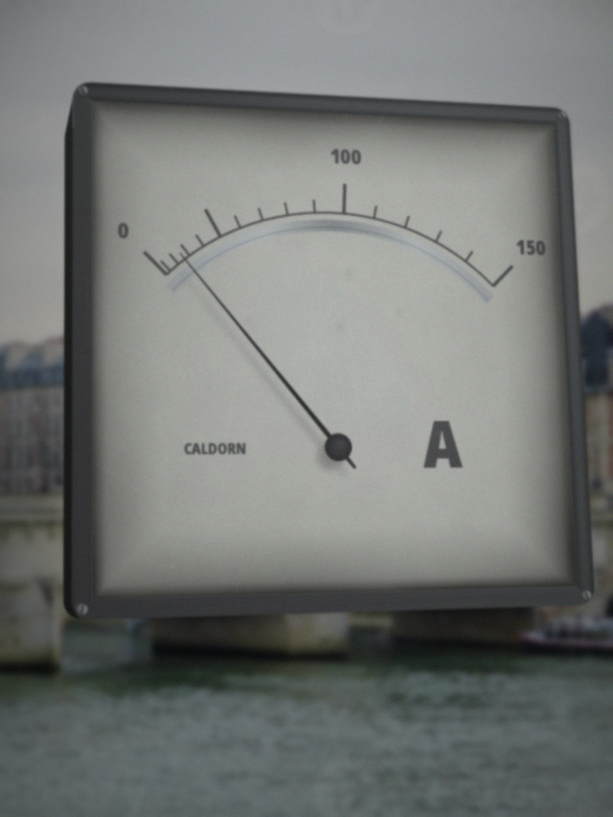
A 25
